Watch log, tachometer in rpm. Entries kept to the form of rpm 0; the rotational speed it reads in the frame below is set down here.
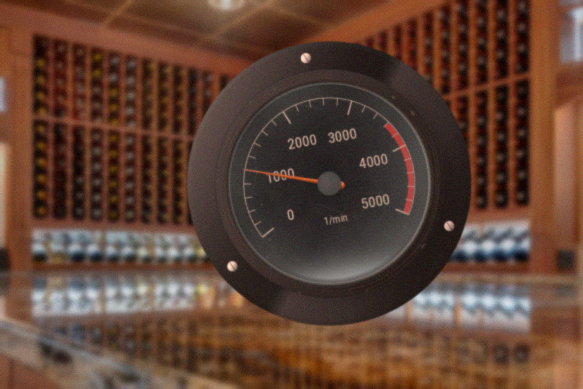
rpm 1000
